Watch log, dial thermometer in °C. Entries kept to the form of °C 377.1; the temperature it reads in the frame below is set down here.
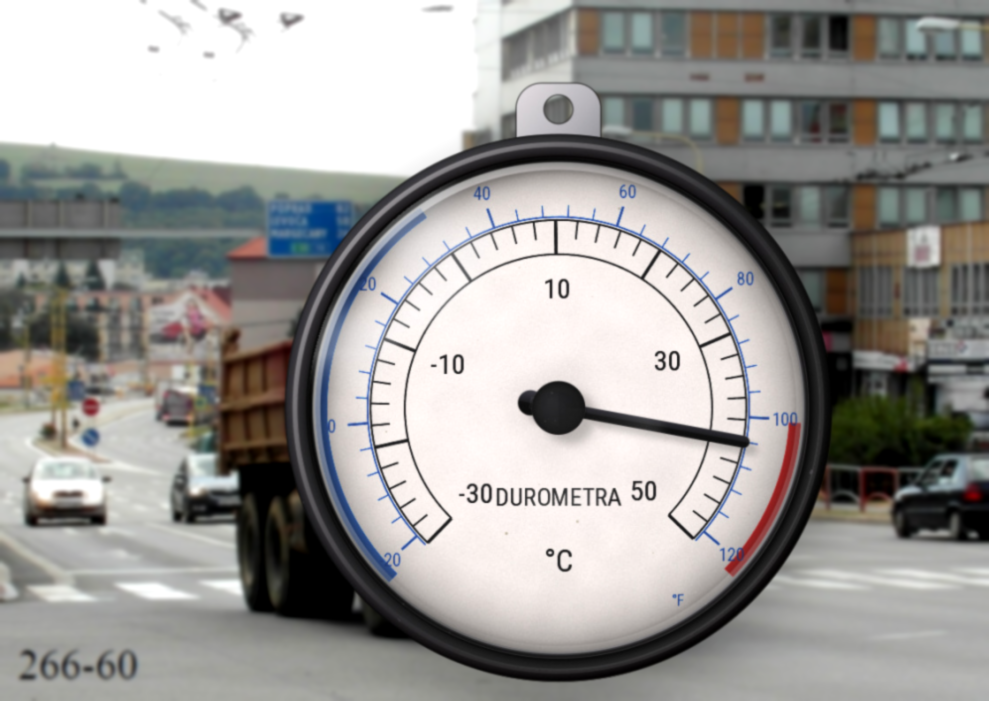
°C 40
